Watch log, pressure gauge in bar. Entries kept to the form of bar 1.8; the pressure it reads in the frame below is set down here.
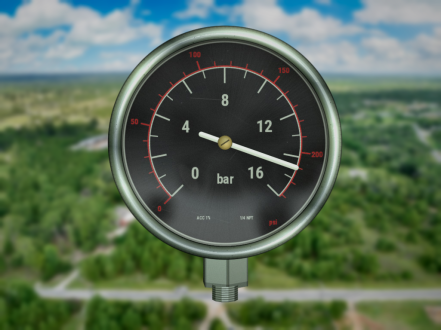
bar 14.5
